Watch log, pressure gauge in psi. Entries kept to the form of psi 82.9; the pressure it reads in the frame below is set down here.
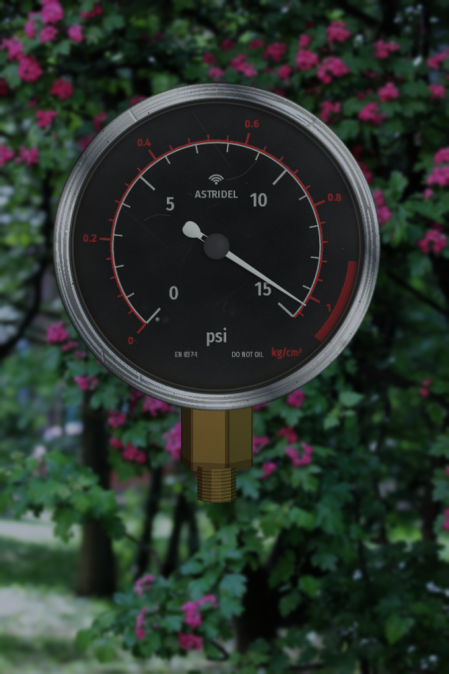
psi 14.5
